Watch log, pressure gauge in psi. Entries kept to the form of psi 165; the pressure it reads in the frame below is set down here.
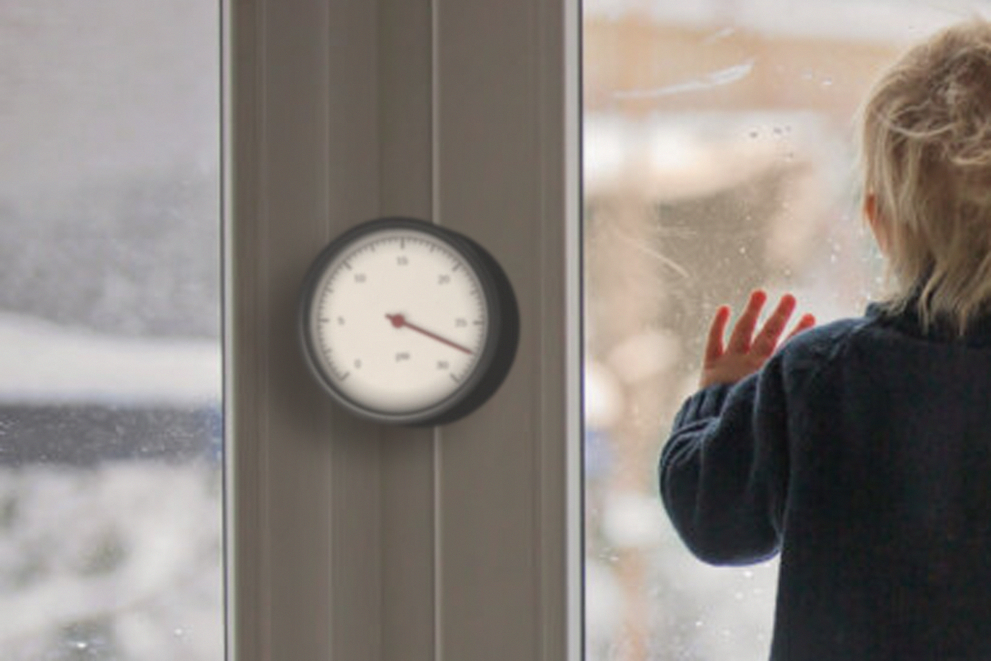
psi 27.5
